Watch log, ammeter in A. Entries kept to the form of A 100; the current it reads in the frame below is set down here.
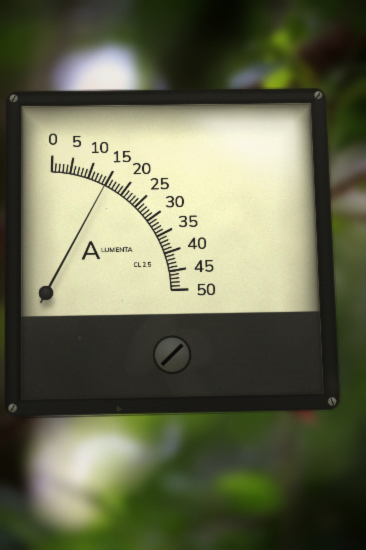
A 15
